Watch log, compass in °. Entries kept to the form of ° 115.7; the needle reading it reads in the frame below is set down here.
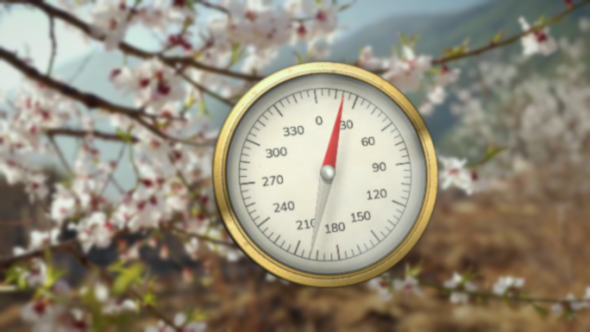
° 20
